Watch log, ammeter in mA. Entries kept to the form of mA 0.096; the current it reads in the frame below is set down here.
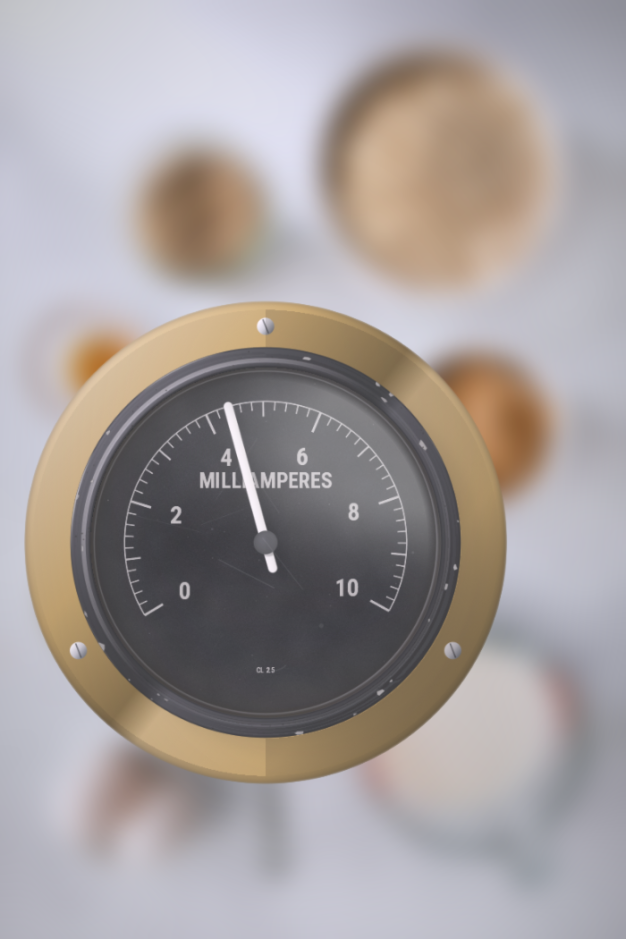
mA 4.4
